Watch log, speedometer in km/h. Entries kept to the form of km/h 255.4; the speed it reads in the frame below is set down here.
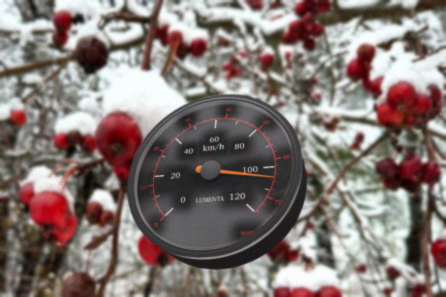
km/h 105
